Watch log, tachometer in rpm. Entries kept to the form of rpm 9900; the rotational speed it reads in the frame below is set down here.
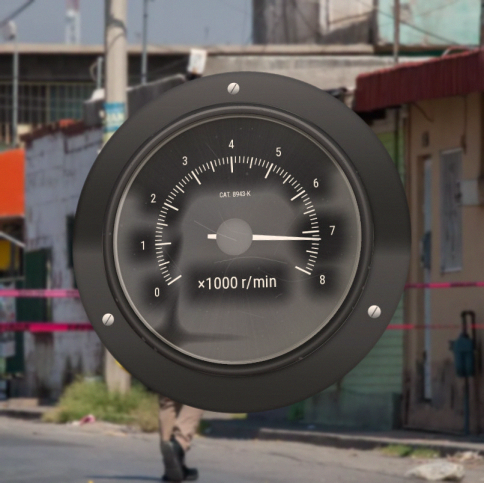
rpm 7200
